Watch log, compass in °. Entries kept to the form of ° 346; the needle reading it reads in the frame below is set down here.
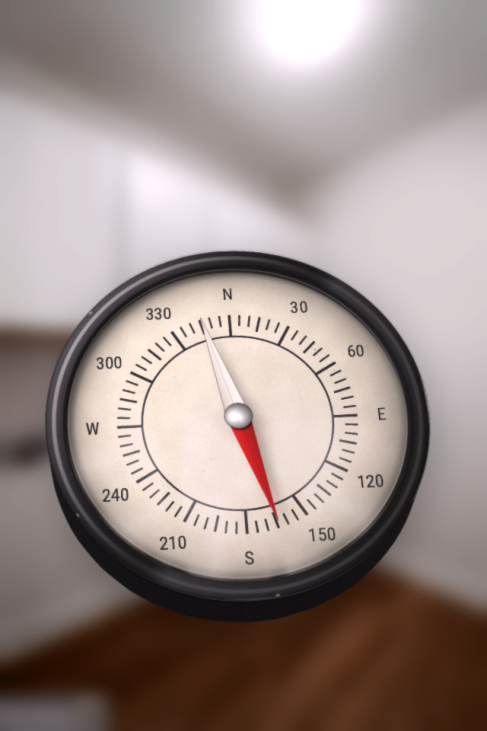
° 165
